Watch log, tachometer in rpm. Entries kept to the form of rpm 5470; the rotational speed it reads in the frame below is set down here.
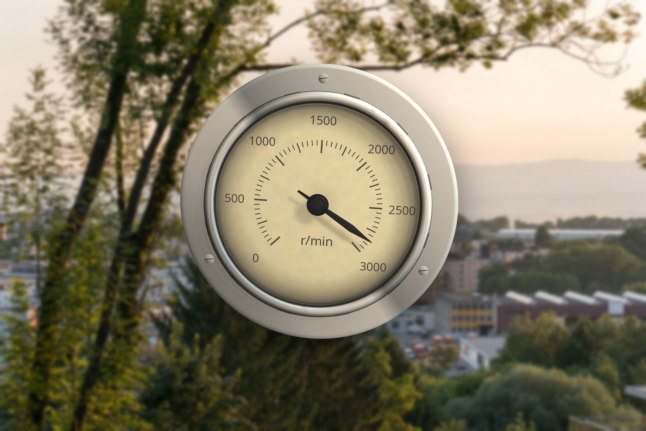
rpm 2850
